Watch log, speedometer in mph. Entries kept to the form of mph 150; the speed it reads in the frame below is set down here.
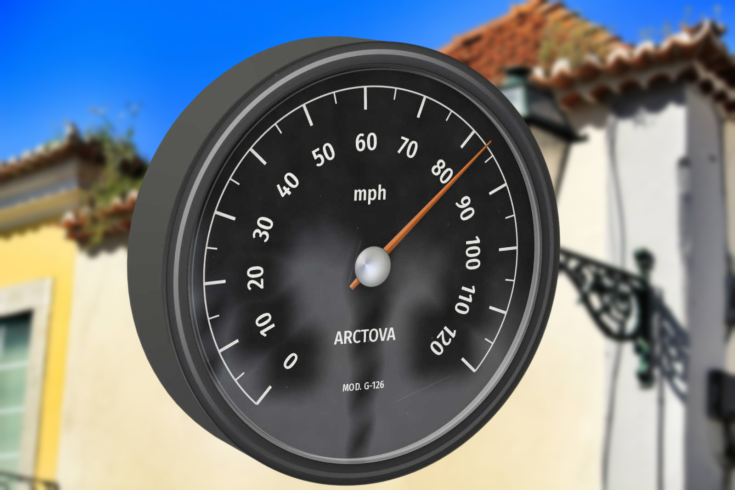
mph 82.5
